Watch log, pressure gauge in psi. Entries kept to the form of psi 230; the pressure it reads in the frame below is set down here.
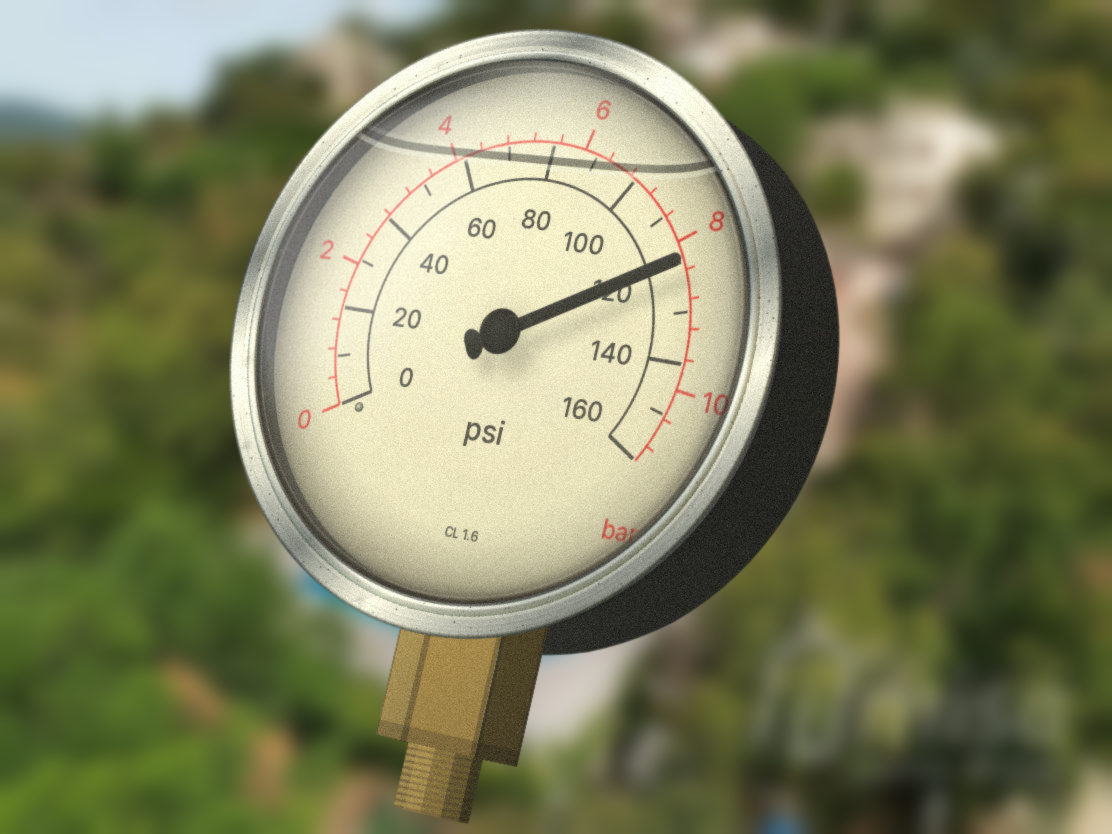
psi 120
